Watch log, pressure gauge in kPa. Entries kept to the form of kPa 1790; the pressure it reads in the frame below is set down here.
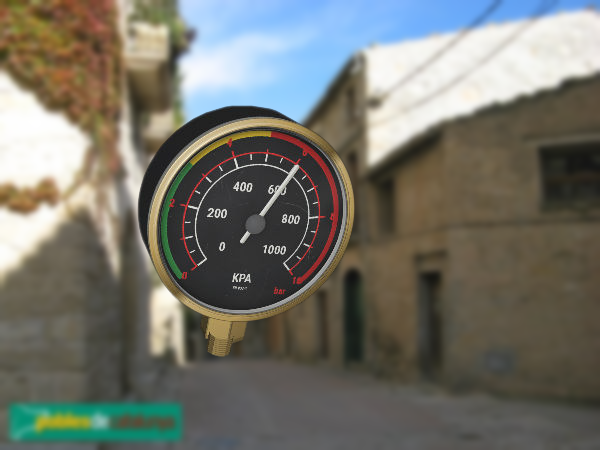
kPa 600
